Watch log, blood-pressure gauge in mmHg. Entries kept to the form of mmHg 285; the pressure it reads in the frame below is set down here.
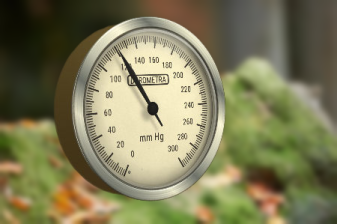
mmHg 120
